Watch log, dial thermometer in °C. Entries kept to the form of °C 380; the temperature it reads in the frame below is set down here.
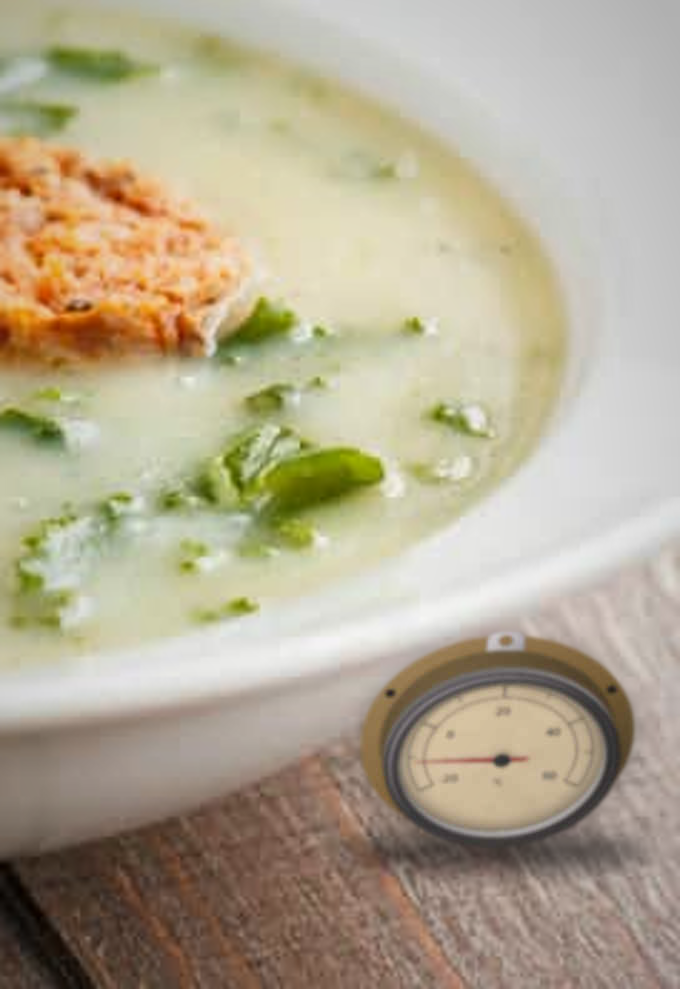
°C -10
